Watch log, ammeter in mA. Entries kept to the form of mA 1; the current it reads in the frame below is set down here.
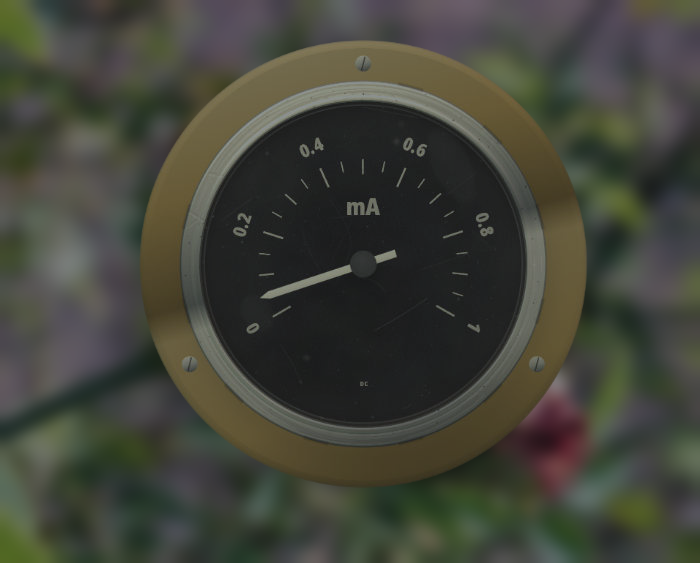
mA 0.05
